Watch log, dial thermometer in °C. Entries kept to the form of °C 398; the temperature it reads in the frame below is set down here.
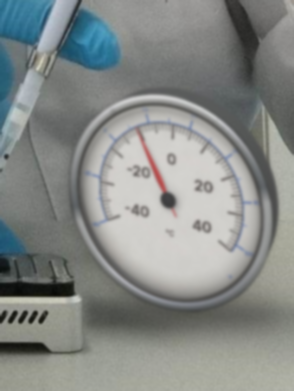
°C -10
